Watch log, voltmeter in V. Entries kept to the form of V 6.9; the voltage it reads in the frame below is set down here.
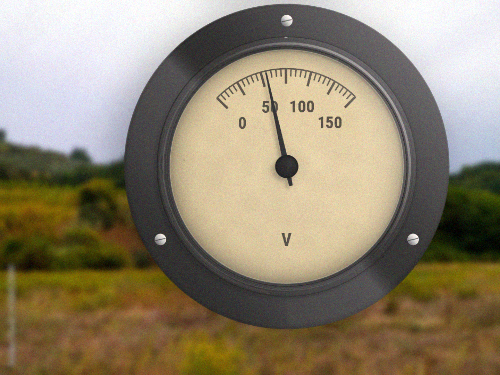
V 55
